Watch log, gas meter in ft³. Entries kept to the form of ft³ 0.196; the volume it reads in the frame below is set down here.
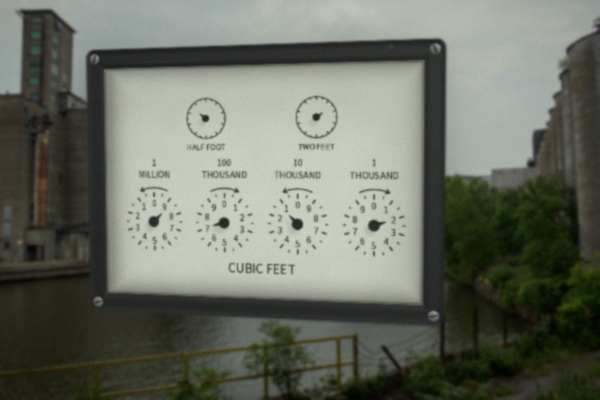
ft³ 871200
